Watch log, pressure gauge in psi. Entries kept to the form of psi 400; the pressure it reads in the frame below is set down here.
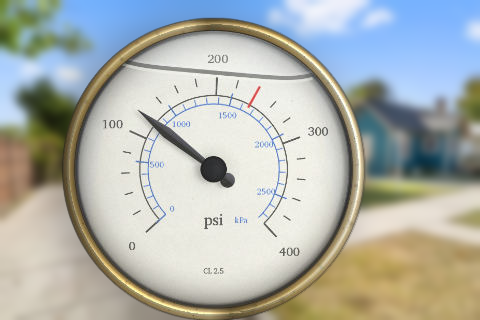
psi 120
